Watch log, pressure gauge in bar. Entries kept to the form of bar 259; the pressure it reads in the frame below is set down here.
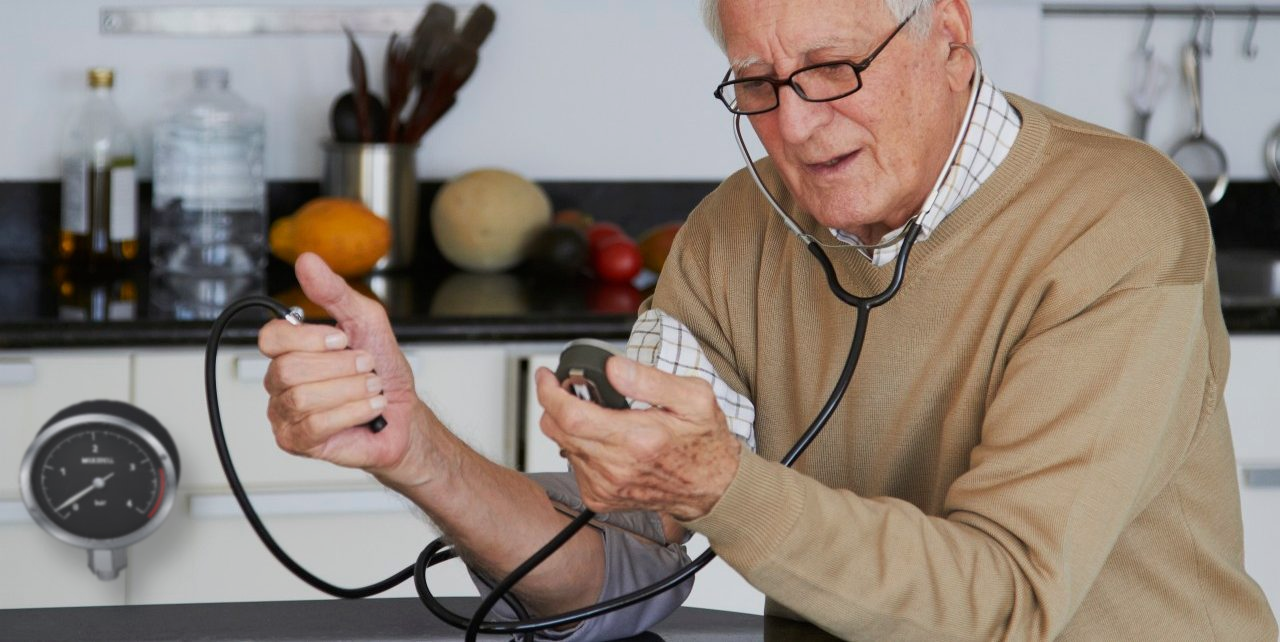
bar 0.2
